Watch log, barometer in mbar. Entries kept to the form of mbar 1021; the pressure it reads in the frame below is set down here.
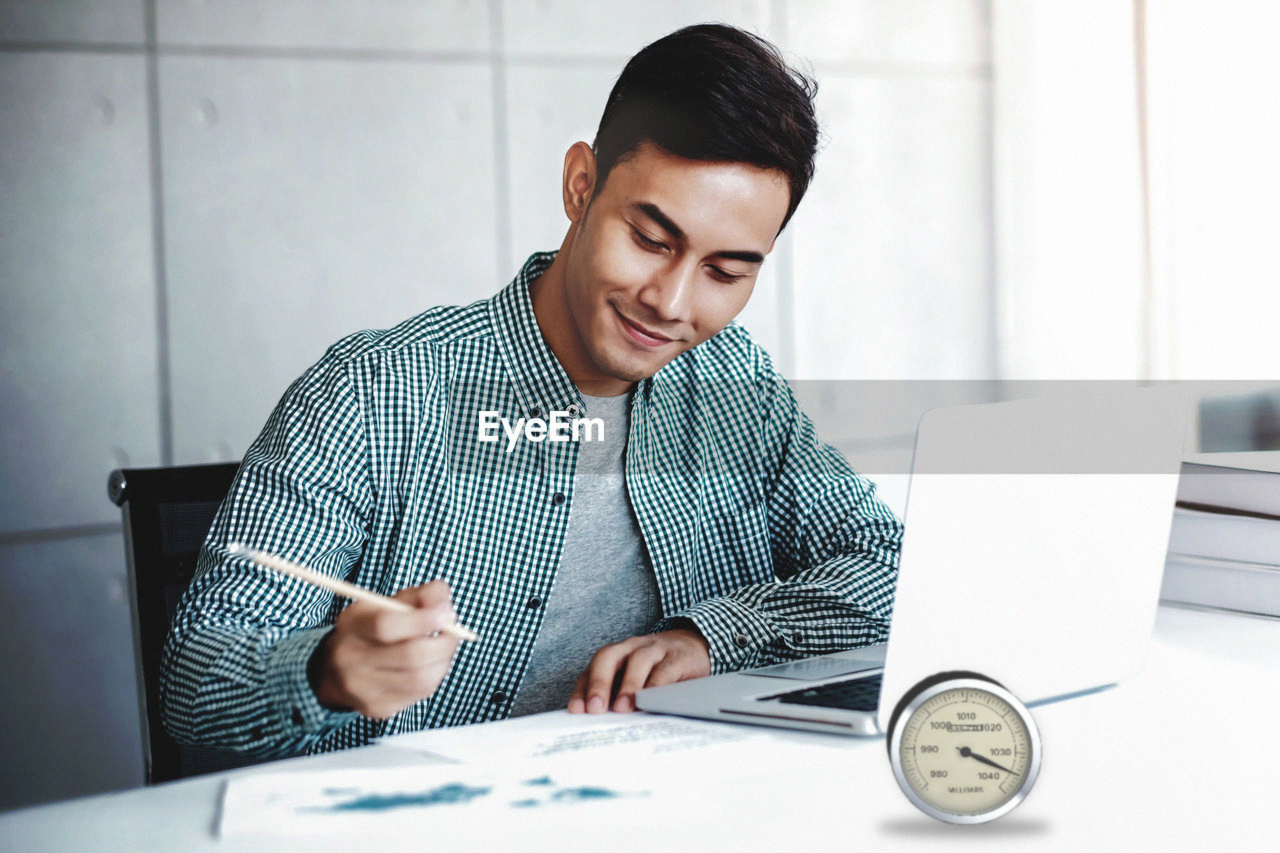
mbar 1035
